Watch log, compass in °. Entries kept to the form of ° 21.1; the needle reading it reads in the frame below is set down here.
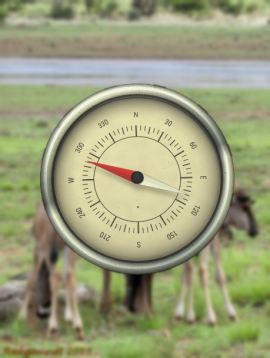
° 290
